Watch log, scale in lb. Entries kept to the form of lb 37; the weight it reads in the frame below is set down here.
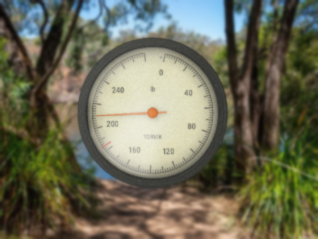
lb 210
